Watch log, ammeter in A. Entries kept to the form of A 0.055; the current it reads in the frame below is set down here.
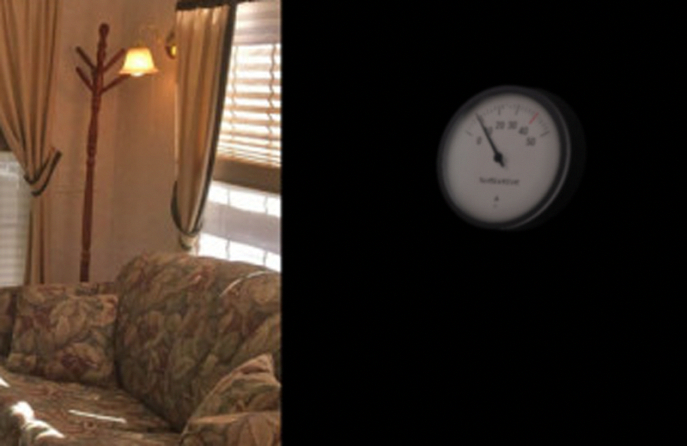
A 10
